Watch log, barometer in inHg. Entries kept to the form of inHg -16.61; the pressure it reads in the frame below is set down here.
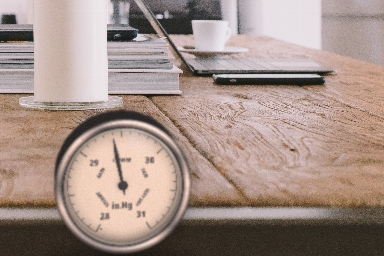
inHg 29.4
